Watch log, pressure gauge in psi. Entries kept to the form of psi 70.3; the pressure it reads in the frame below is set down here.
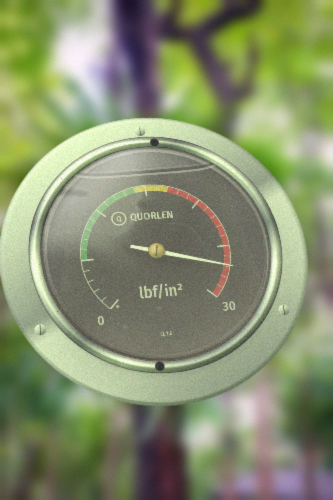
psi 27
